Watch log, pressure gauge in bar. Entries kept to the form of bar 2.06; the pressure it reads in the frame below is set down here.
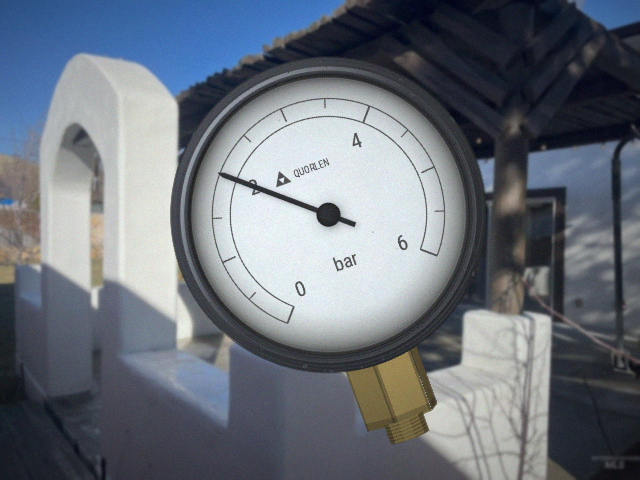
bar 2
